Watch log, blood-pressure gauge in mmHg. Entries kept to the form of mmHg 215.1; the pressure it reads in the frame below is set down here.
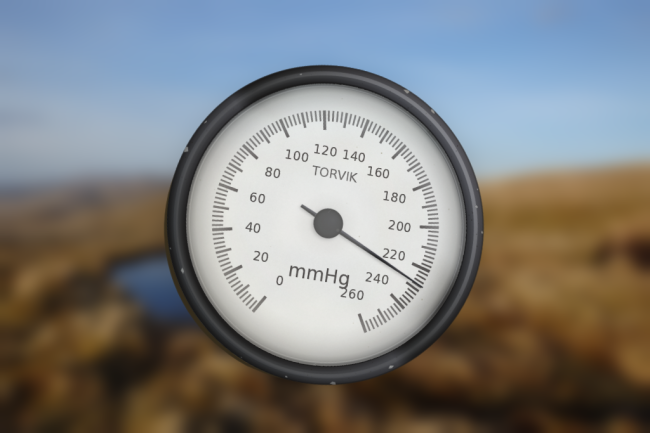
mmHg 228
